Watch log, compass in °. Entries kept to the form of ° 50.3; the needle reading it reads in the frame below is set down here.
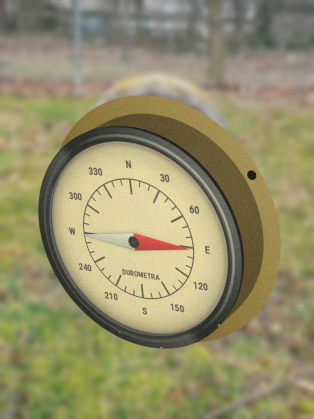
° 90
